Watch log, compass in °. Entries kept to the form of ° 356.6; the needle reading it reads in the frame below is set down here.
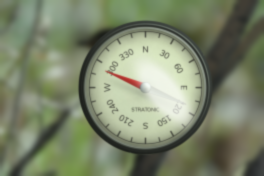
° 292.5
